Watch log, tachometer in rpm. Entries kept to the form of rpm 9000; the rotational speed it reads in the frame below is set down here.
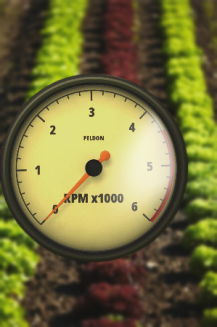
rpm 0
